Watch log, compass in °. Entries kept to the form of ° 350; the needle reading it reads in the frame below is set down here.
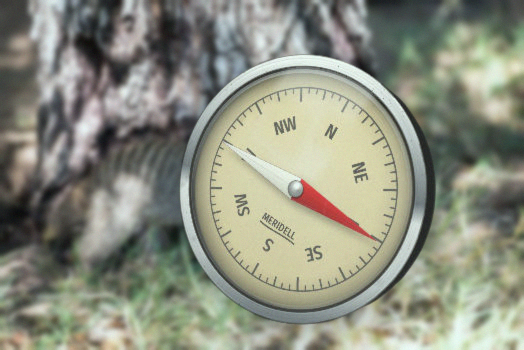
° 90
